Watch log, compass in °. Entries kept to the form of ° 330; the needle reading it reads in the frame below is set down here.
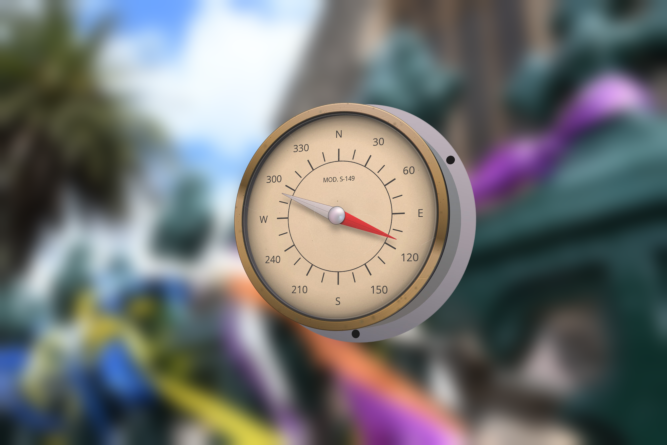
° 112.5
